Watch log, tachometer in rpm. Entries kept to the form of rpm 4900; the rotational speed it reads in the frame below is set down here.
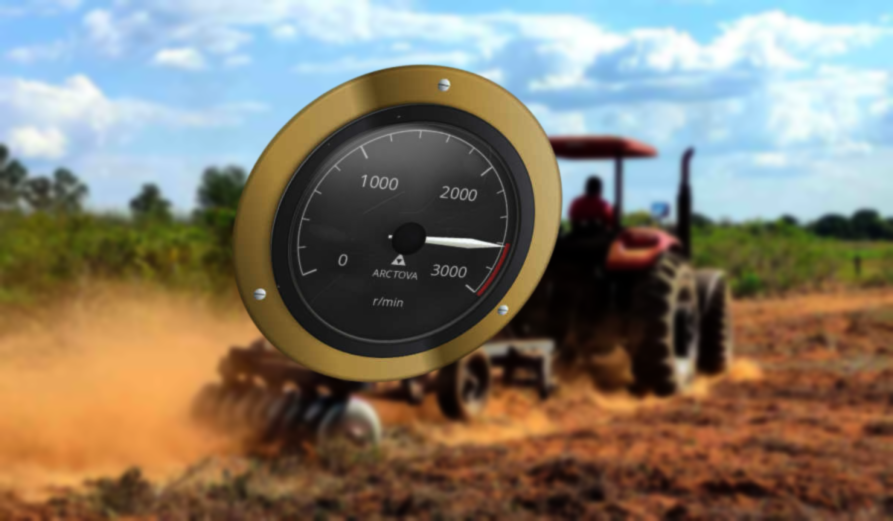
rpm 2600
